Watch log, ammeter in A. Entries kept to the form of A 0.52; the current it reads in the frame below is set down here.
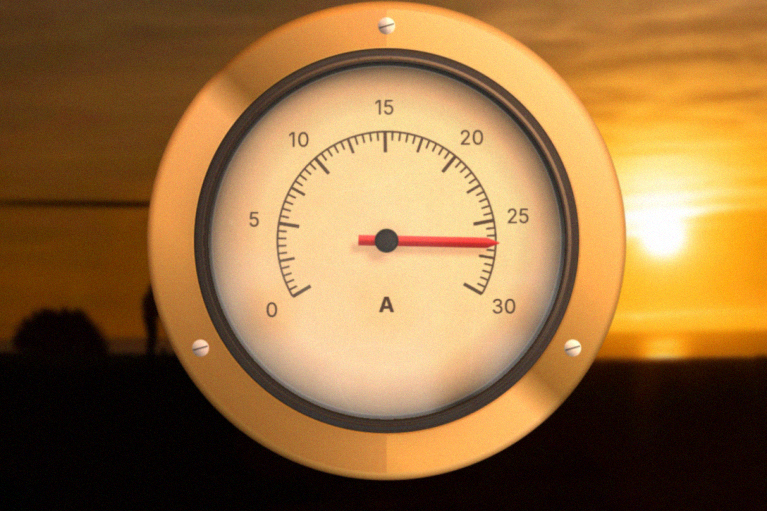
A 26.5
